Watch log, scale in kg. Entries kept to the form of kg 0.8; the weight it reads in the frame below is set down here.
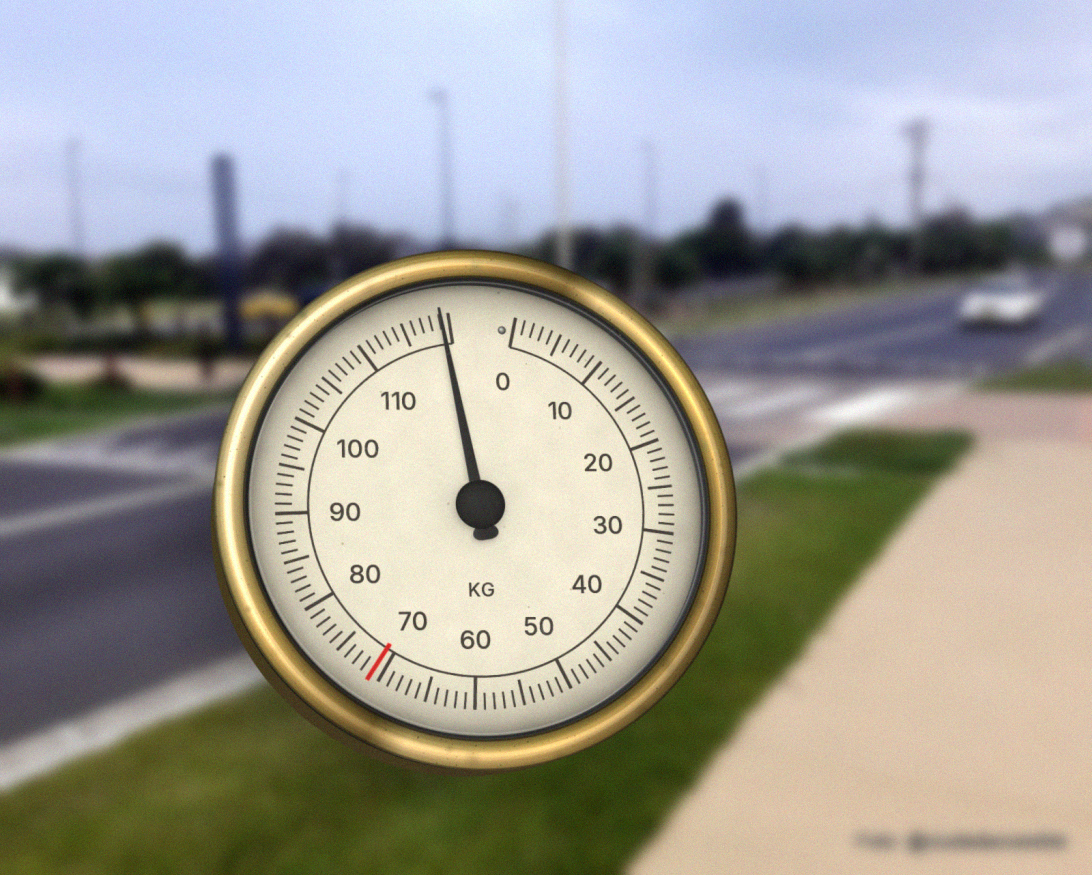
kg 119
